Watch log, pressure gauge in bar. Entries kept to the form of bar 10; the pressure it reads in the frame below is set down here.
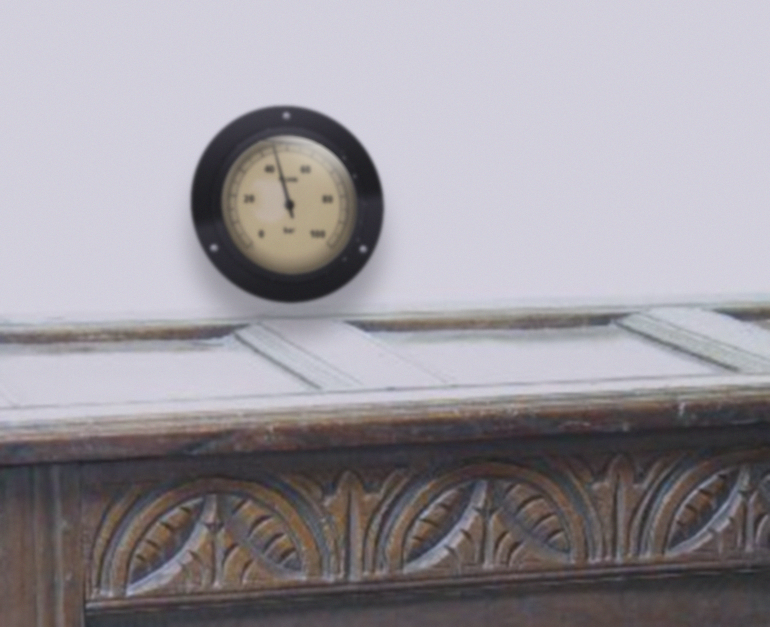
bar 45
